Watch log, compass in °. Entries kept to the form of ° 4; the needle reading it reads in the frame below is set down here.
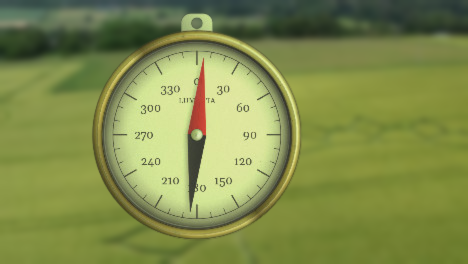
° 5
